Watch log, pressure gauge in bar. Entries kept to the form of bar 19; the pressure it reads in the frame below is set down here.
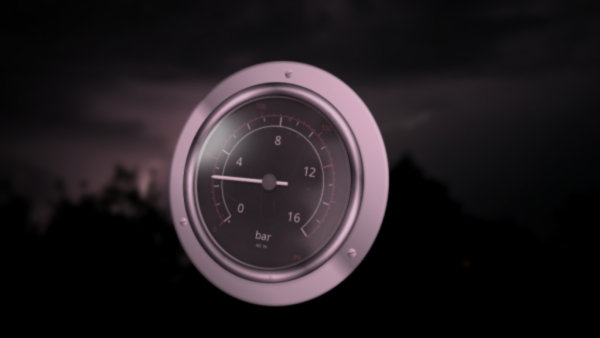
bar 2.5
